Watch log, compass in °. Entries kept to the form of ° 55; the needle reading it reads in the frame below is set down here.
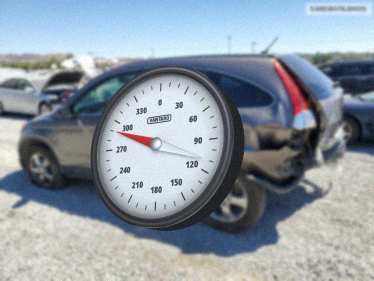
° 290
